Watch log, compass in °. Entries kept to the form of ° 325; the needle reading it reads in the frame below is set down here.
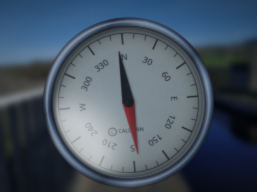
° 175
